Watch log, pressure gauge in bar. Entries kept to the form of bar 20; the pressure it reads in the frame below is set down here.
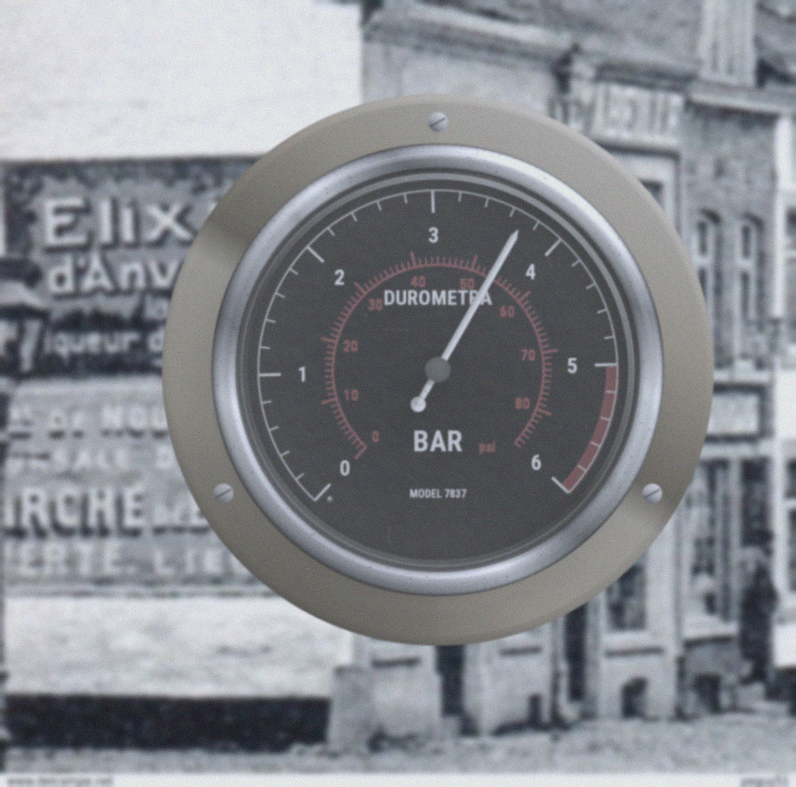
bar 3.7
